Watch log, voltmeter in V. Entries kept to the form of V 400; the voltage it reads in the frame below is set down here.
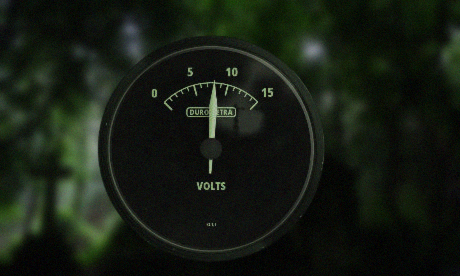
V 8
